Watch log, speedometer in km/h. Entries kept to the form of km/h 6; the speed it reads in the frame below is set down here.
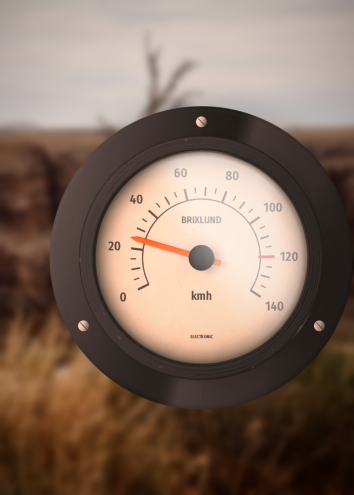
km/h 25
